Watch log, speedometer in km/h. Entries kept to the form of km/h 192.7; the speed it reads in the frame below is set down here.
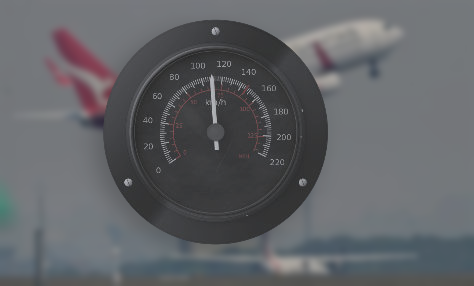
km/h 110
